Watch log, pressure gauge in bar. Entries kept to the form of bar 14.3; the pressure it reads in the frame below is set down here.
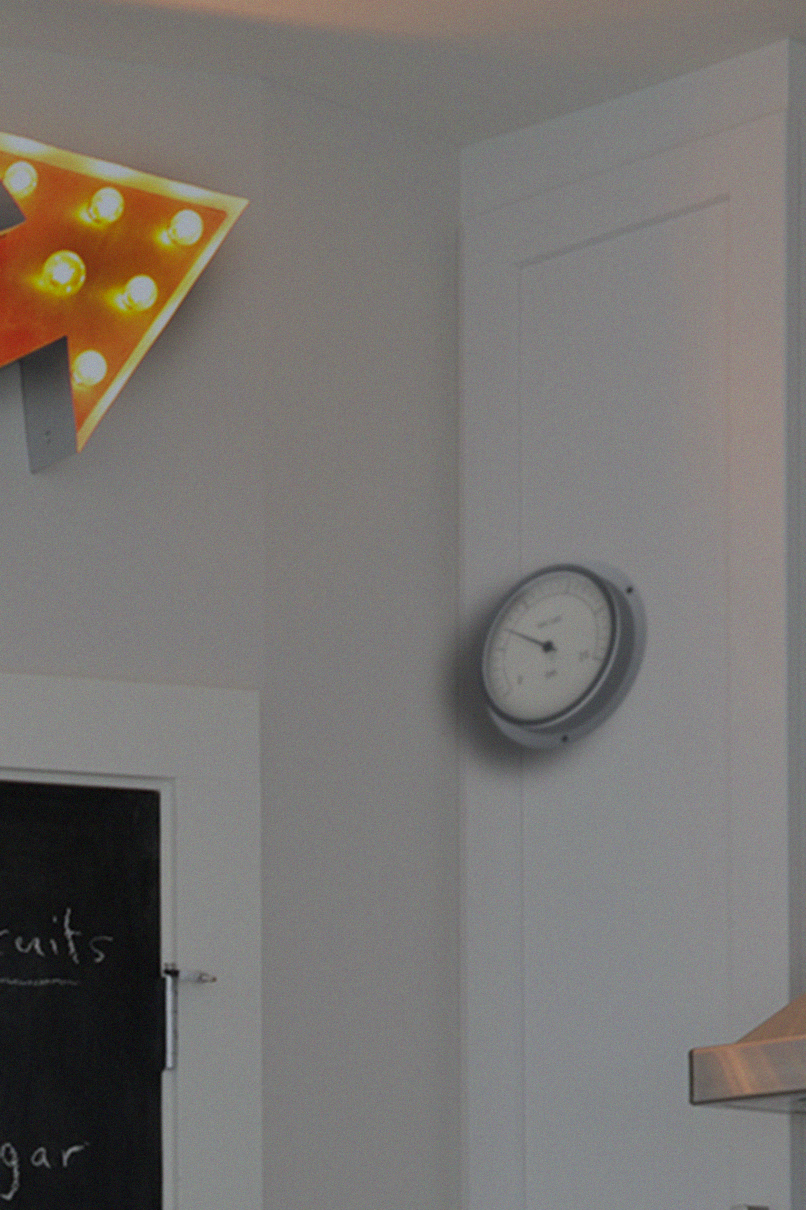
bar 7
